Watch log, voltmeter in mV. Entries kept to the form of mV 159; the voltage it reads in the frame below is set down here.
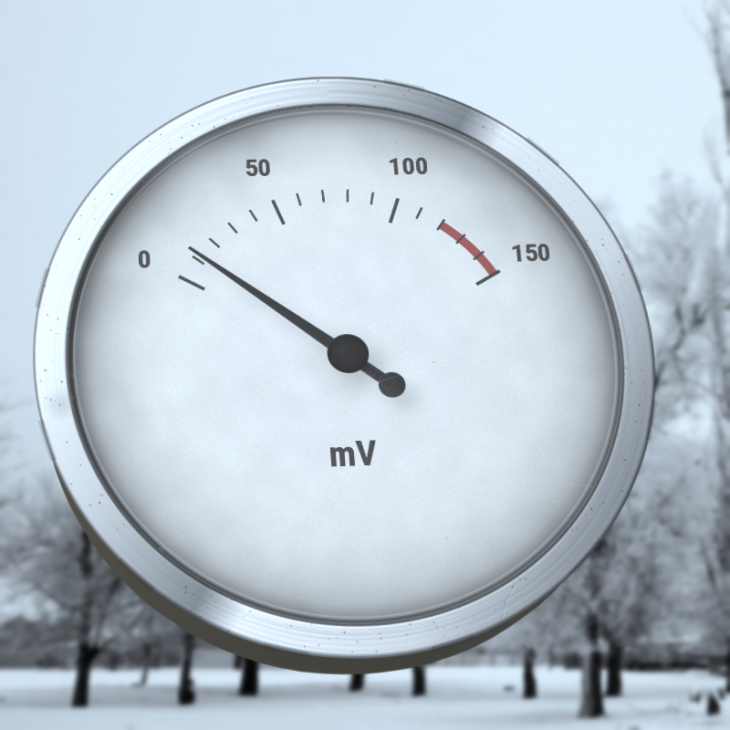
mV 10
